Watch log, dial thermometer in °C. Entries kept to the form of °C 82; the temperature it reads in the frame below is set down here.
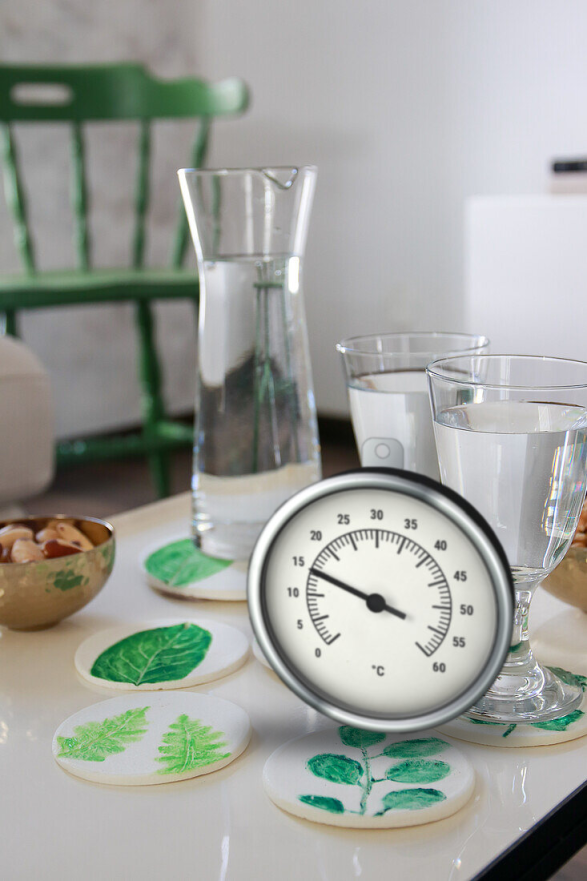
°C 15
